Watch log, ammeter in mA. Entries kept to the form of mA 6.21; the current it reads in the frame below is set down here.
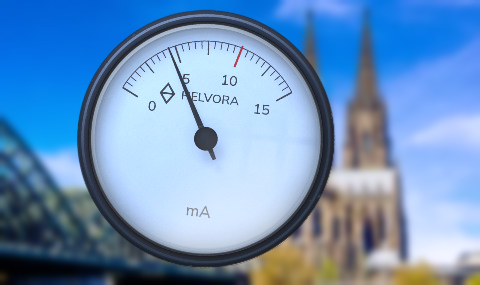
mA 4.5
